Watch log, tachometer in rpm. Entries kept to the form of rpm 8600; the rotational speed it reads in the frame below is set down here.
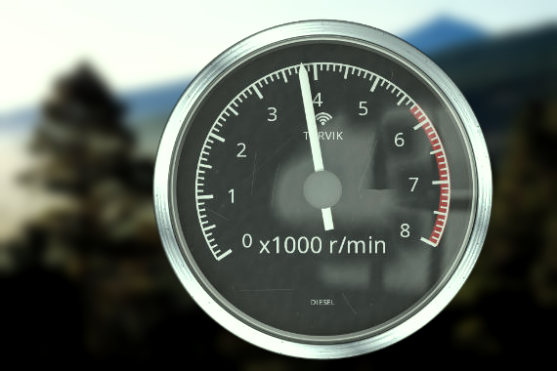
rpm 3800
